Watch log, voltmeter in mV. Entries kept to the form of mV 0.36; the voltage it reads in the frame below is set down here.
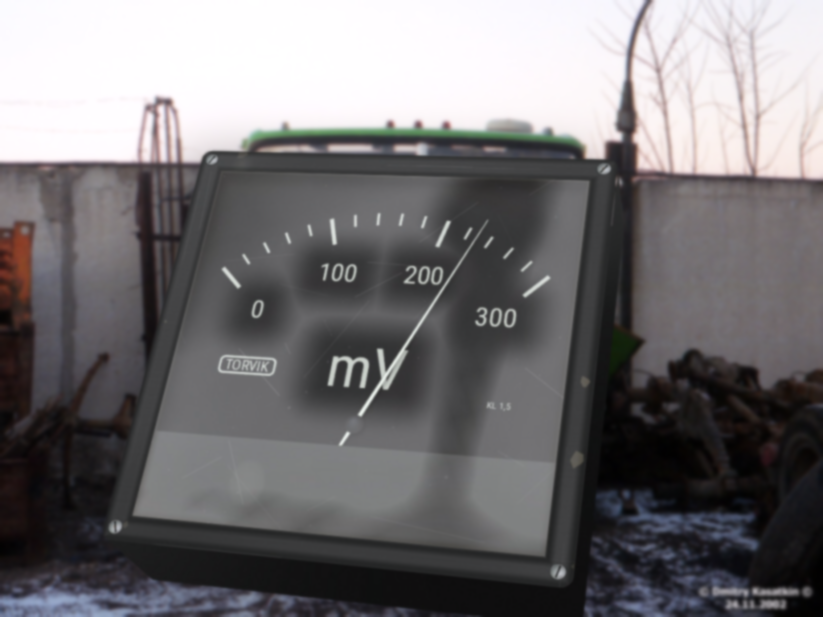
mV 230
